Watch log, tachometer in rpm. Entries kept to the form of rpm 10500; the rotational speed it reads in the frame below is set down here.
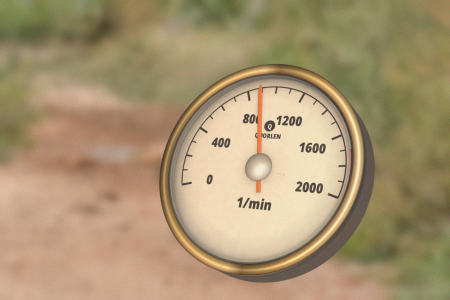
rpm 900
